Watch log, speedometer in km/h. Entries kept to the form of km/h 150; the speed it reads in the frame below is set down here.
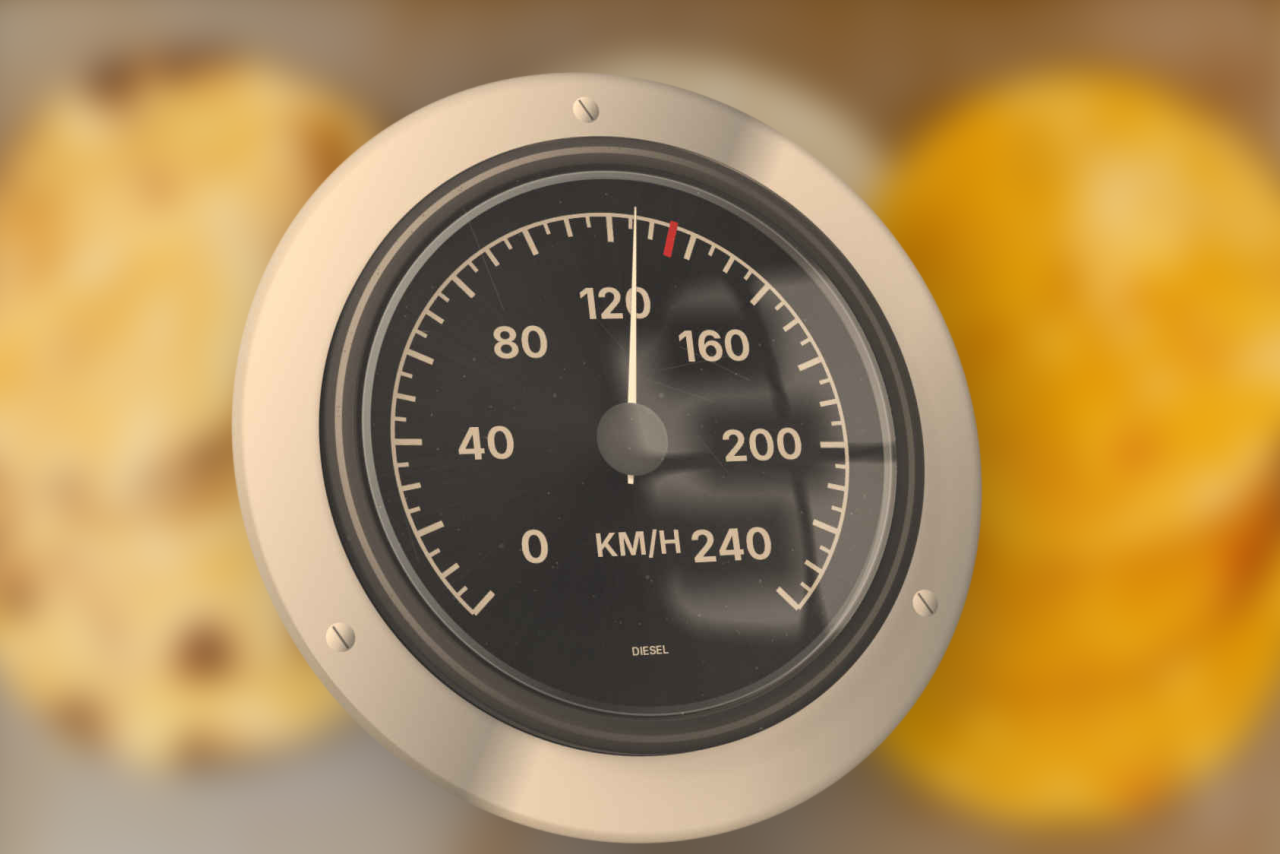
km/h 125
